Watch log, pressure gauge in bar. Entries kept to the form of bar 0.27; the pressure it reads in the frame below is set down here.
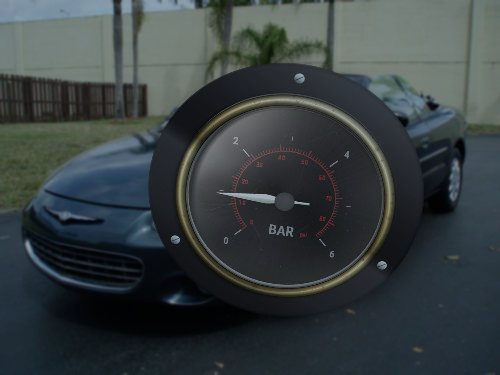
bar 1
